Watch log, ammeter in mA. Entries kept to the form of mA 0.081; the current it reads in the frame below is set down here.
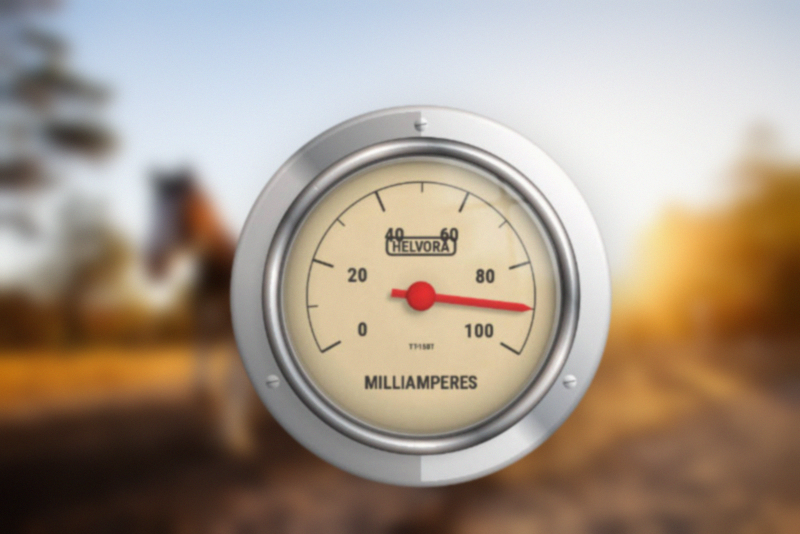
mA 90
